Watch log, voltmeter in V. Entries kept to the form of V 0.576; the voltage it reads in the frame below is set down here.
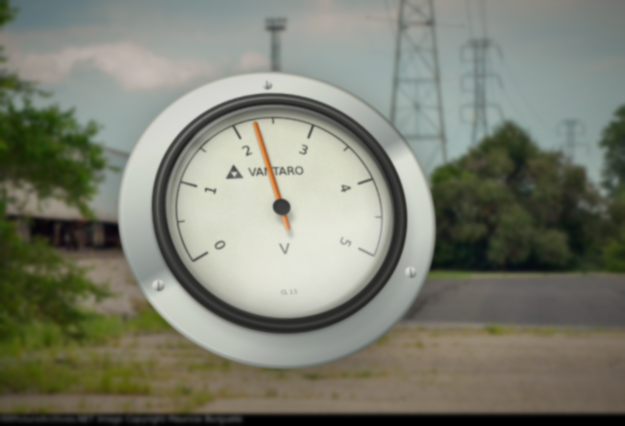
V 2.25
